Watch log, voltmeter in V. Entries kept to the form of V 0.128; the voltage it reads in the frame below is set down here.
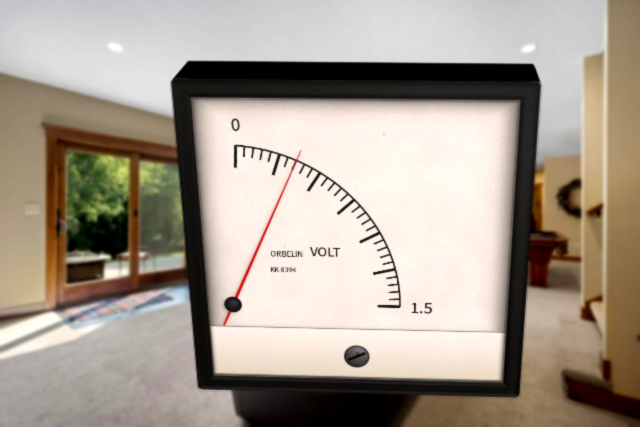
V 0.35
